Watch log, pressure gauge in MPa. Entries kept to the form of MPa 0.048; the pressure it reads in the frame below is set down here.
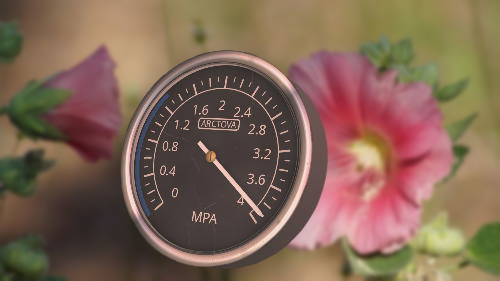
MPa 3.9
